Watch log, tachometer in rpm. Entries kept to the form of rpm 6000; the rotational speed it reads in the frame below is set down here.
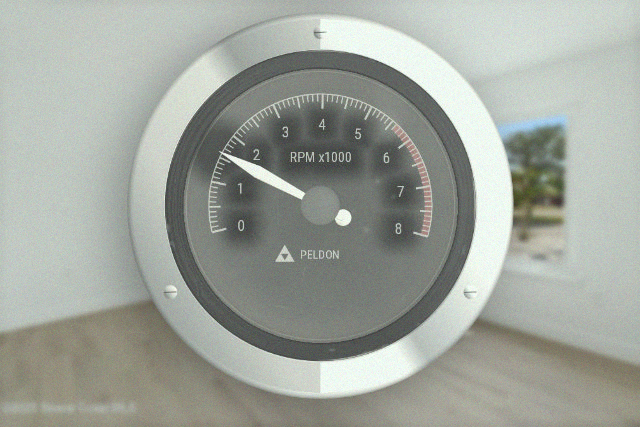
rpm 1600
